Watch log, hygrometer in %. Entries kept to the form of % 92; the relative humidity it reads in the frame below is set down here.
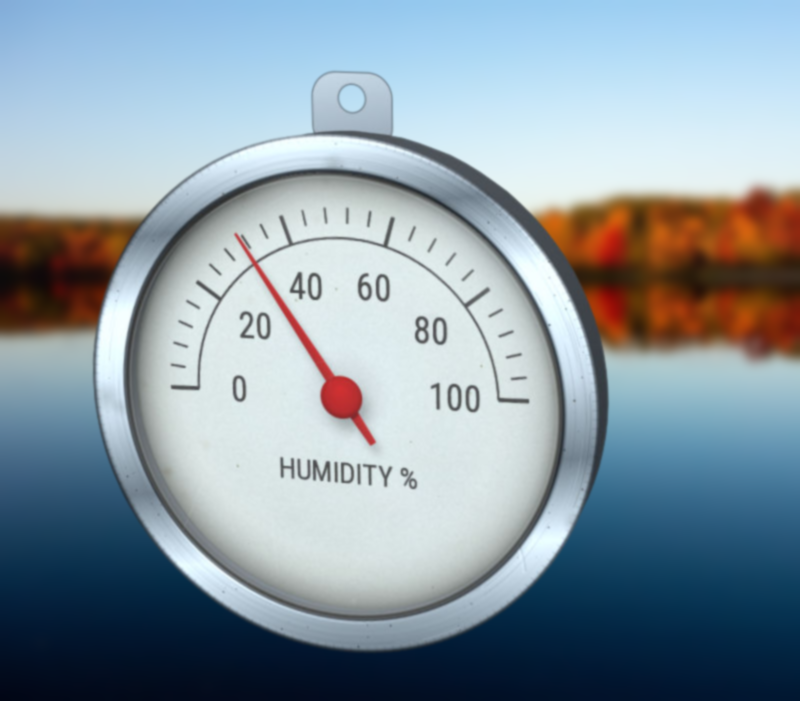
% 32
